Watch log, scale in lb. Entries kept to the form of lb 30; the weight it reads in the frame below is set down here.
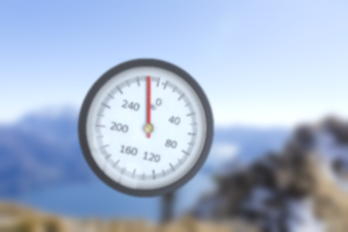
lb 270
